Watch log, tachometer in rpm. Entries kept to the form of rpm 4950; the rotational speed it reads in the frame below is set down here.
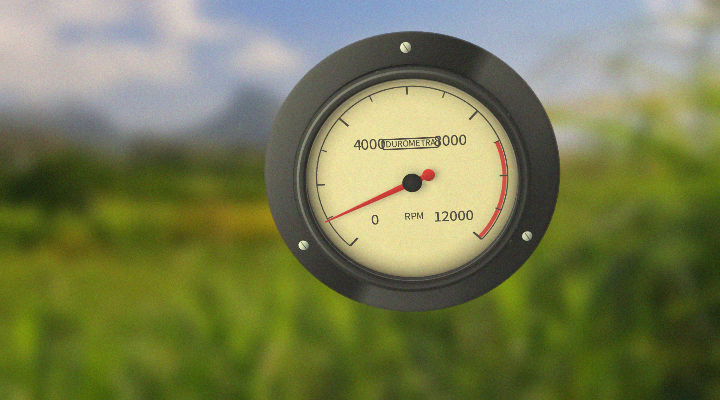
rpm 1000
